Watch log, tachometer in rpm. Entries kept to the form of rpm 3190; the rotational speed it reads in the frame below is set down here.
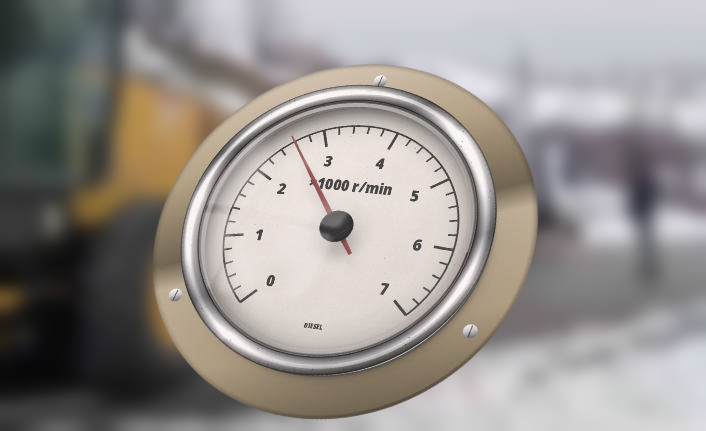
rpm 2600
